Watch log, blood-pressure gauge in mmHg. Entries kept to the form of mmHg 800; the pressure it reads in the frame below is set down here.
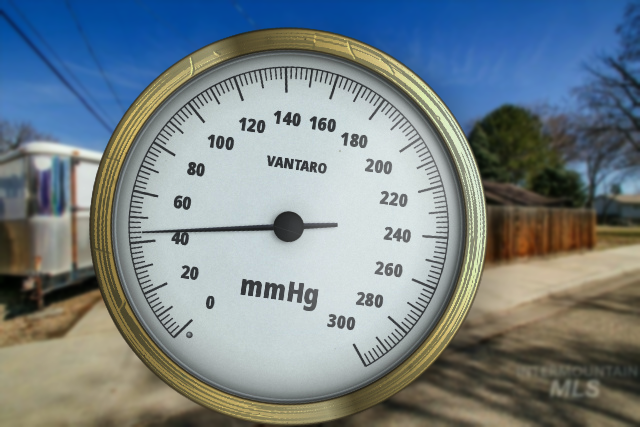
mmHg 44
